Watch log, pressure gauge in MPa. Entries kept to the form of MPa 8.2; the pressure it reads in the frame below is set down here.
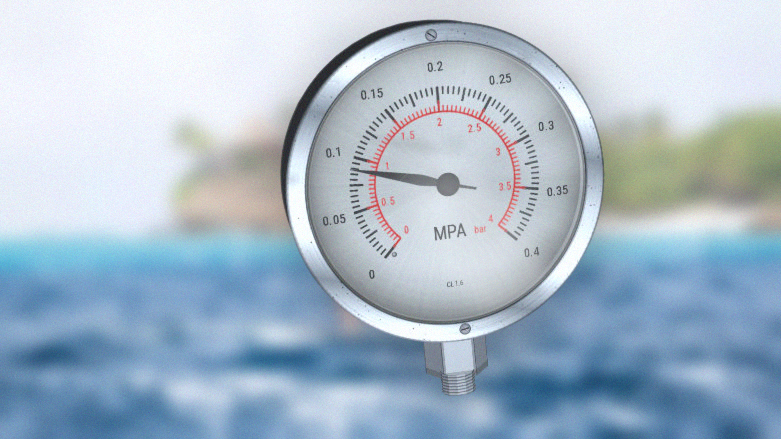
MPa 0.09
